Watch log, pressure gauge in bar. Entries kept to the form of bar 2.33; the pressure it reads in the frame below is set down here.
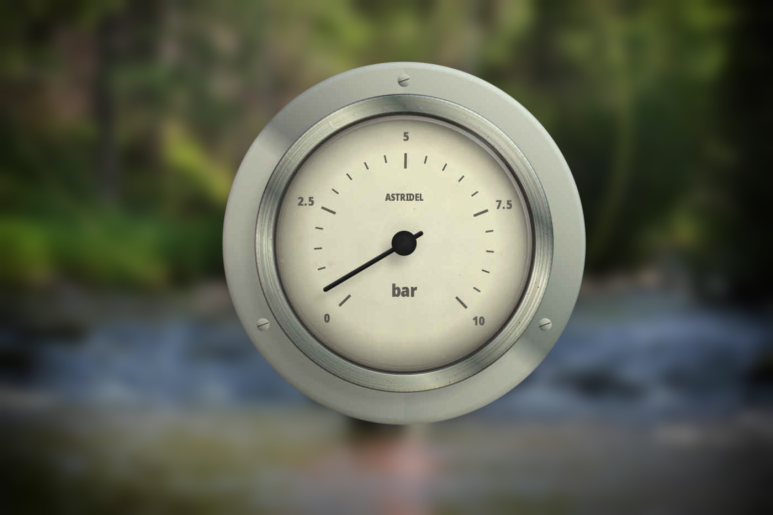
bar 0.5
